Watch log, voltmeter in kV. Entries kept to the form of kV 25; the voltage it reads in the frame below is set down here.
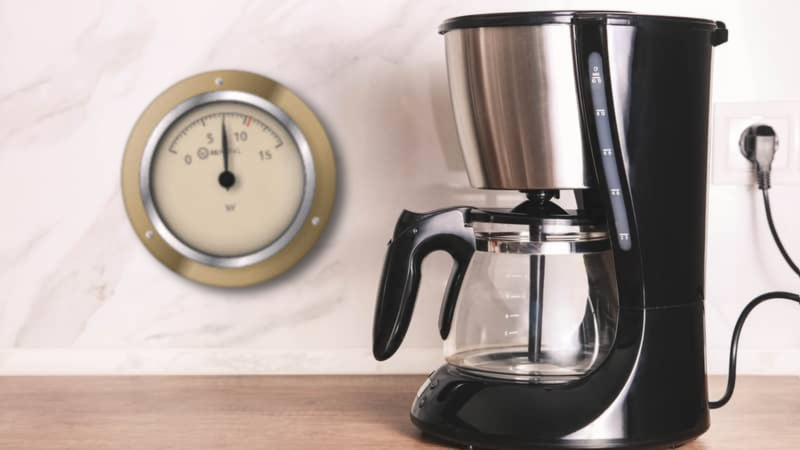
kV 7.5
